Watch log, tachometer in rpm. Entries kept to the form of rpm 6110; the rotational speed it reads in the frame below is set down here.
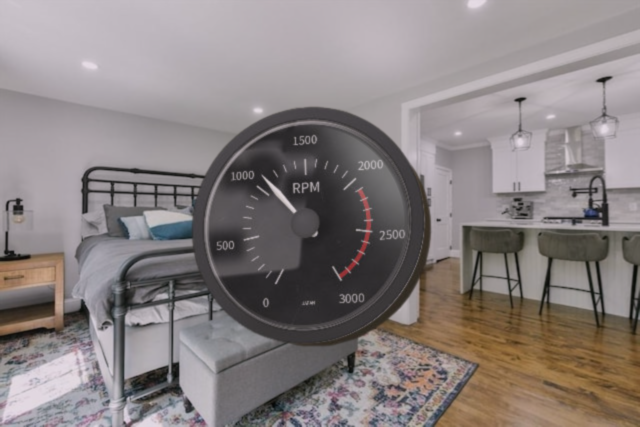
rpm 1100
